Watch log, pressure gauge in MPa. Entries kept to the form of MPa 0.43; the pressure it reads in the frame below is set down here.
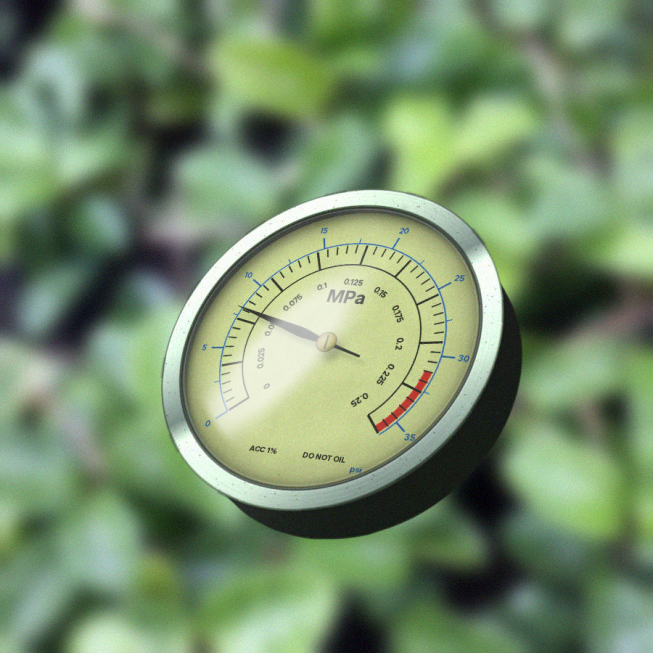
MPa 0.055
